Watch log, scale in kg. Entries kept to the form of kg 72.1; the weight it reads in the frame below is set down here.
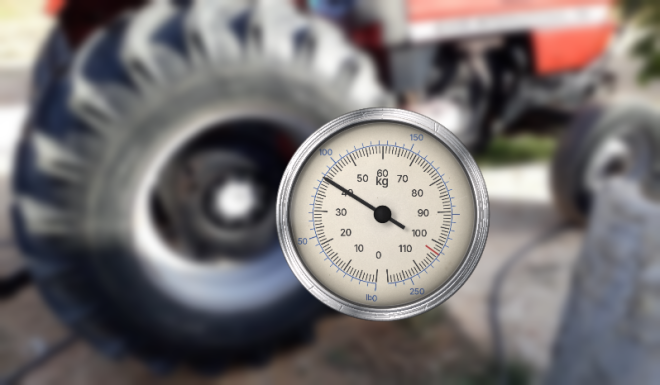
kg 40
